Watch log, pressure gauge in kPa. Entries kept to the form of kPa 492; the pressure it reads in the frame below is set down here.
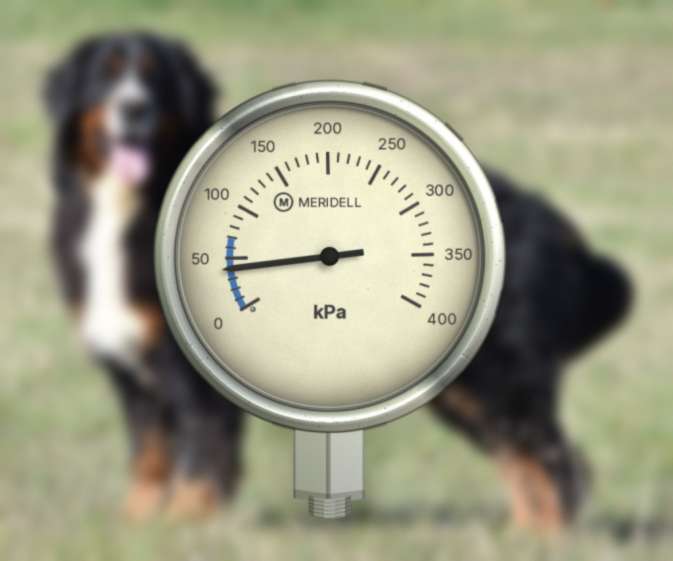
kPa 40
